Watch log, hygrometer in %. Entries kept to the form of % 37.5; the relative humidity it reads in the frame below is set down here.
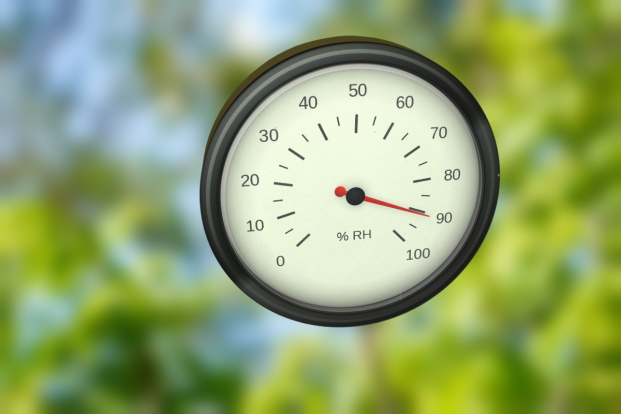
% 90
